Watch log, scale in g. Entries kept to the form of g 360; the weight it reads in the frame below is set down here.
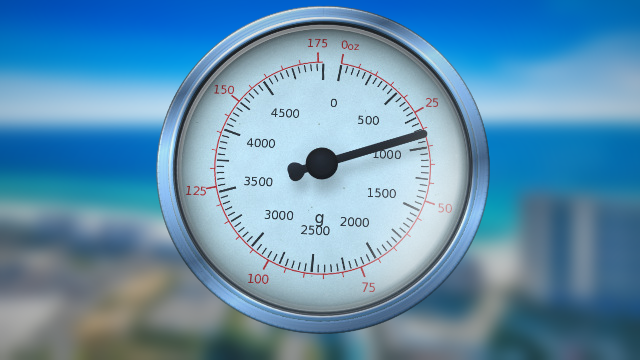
g 900
